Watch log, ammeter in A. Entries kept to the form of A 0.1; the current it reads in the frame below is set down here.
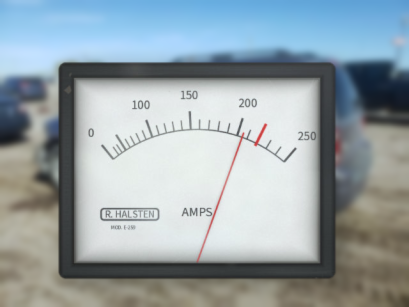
A 205
